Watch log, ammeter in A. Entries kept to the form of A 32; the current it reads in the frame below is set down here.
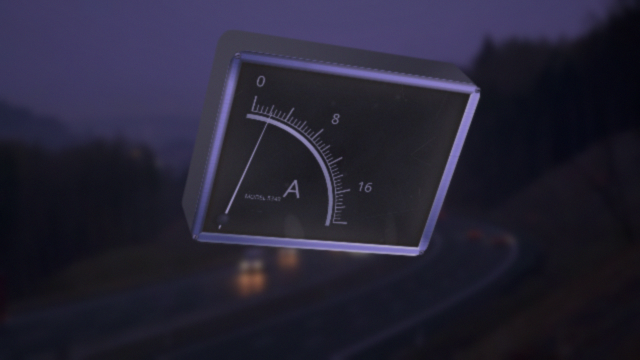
A 2
